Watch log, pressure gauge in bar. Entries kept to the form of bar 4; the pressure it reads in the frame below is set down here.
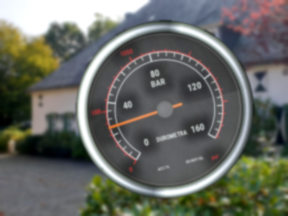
bar 25
